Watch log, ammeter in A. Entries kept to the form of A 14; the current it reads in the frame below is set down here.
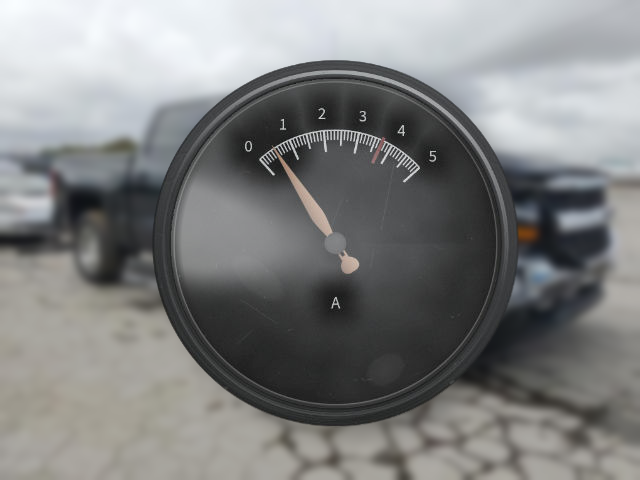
A 0.5
